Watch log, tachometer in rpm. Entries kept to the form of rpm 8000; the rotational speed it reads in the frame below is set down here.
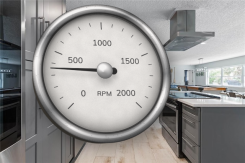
rpm 350
